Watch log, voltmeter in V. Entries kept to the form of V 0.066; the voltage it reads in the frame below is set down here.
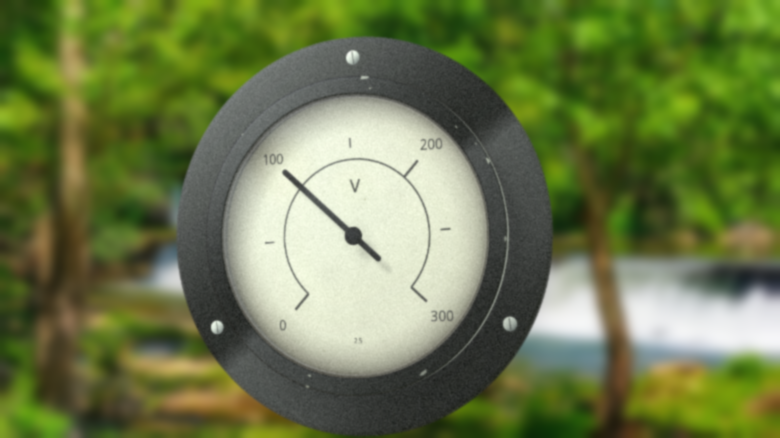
V 100
